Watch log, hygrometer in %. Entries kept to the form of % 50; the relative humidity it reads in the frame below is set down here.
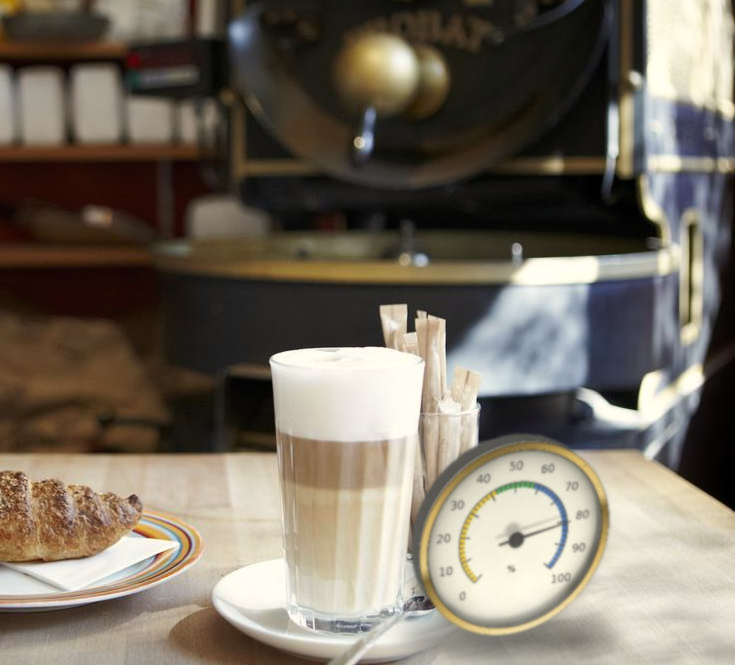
% 80
